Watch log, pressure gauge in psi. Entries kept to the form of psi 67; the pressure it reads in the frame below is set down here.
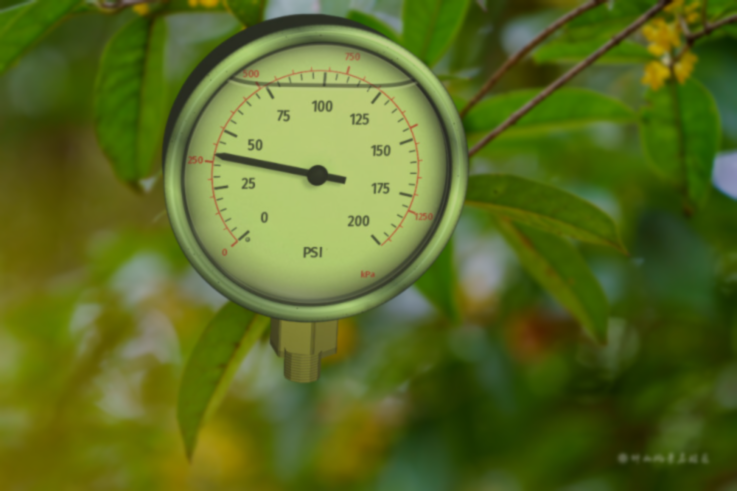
psi 40
